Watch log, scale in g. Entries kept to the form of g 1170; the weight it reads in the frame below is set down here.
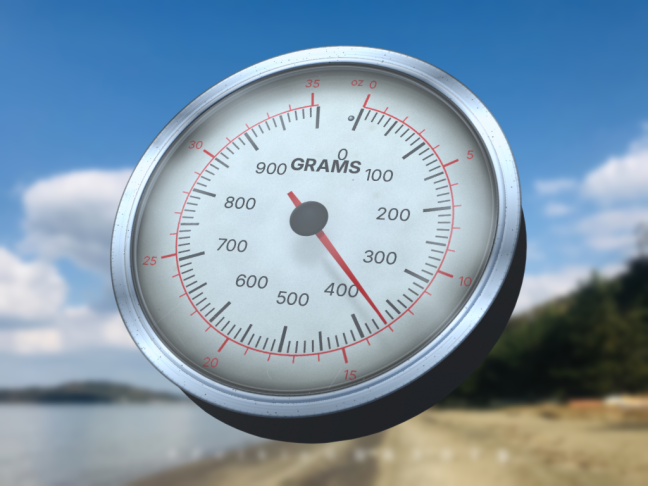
g 370
